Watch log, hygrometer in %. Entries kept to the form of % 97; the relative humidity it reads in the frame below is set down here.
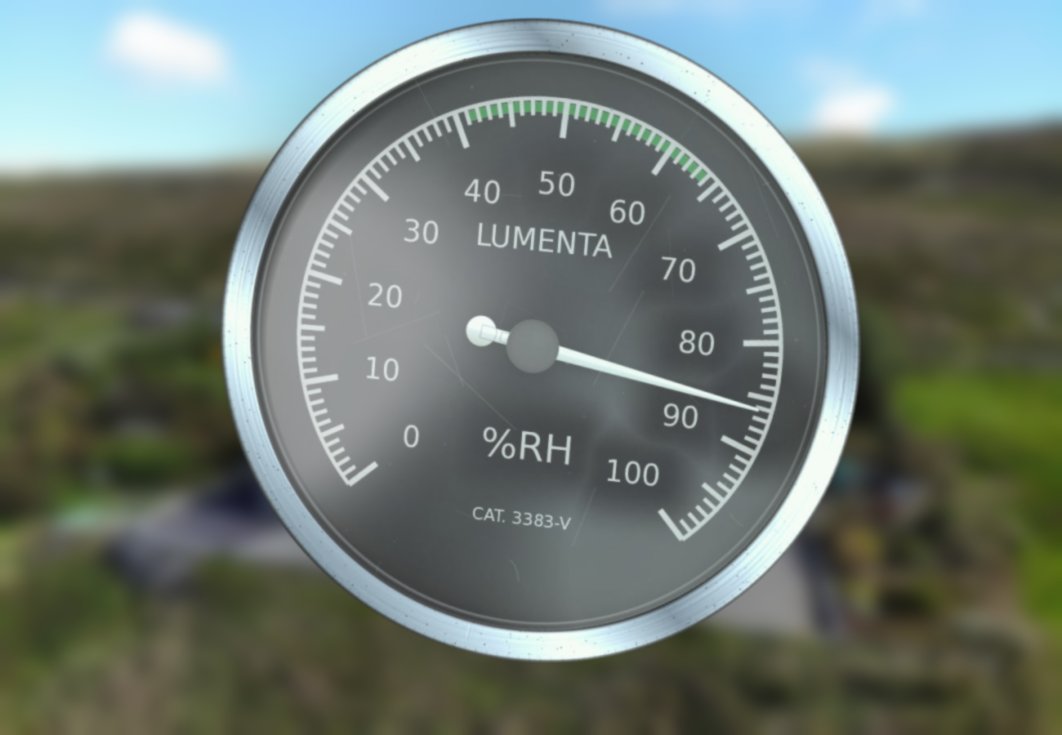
% 86
